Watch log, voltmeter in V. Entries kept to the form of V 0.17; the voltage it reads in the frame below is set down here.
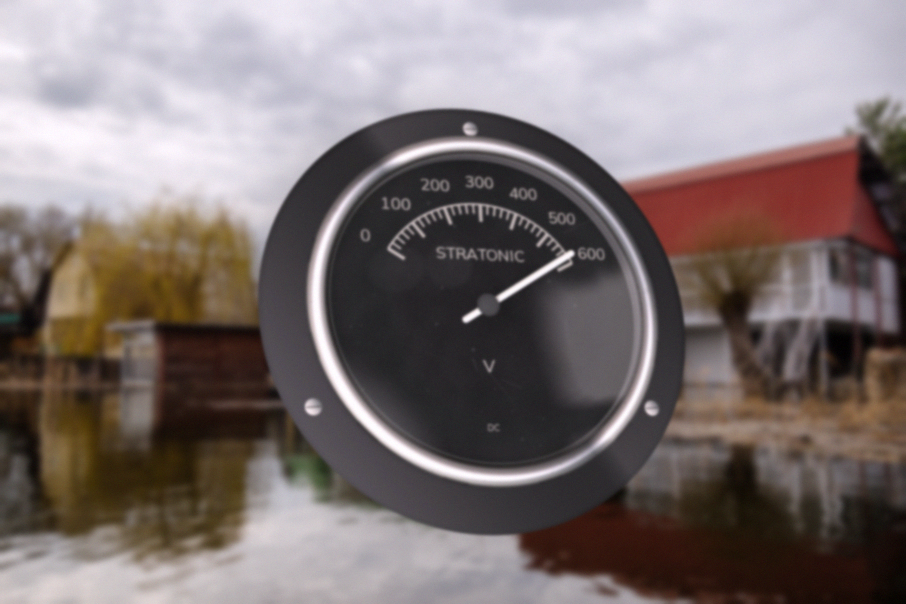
V 580
